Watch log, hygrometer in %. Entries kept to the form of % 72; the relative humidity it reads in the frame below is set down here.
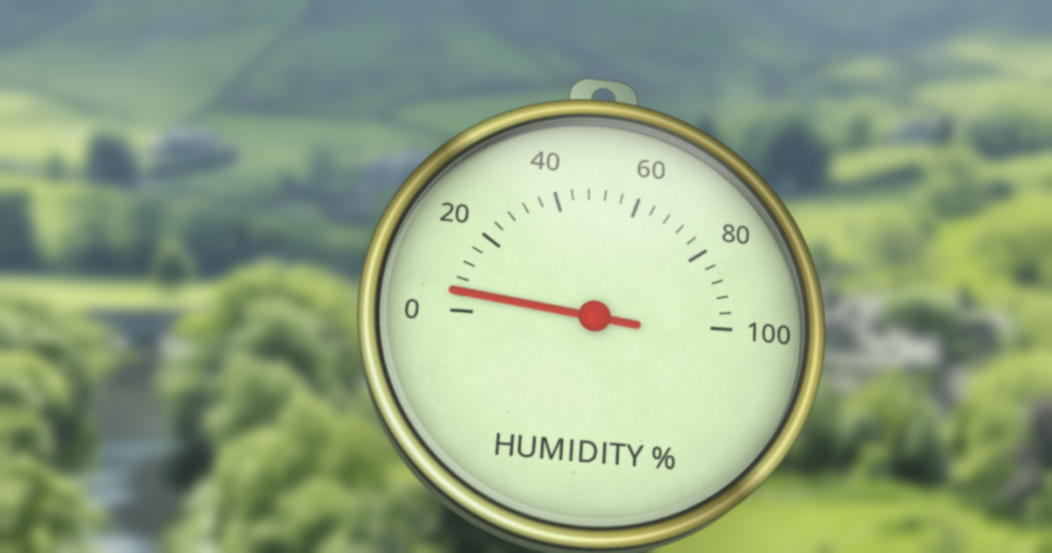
% 4
